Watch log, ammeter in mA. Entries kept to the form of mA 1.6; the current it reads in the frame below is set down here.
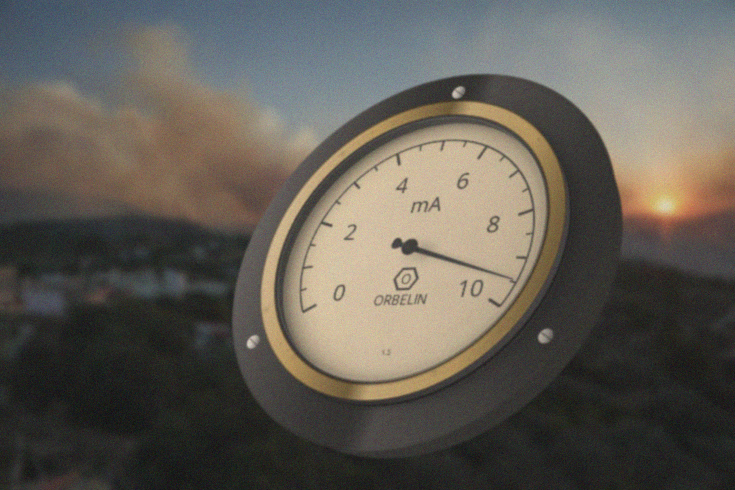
mA 9.5
